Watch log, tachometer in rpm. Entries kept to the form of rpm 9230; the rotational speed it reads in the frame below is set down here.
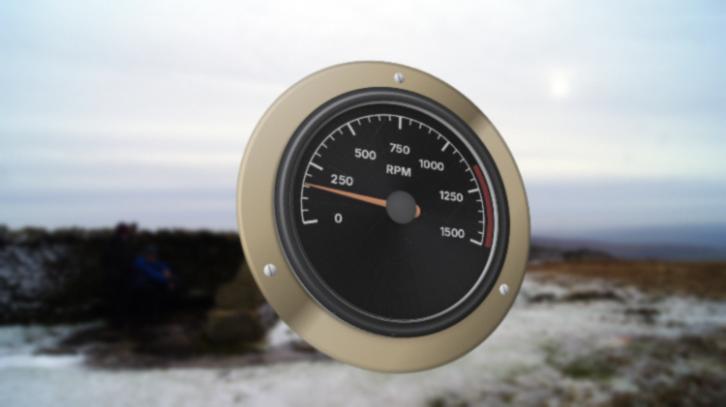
rpm 150
